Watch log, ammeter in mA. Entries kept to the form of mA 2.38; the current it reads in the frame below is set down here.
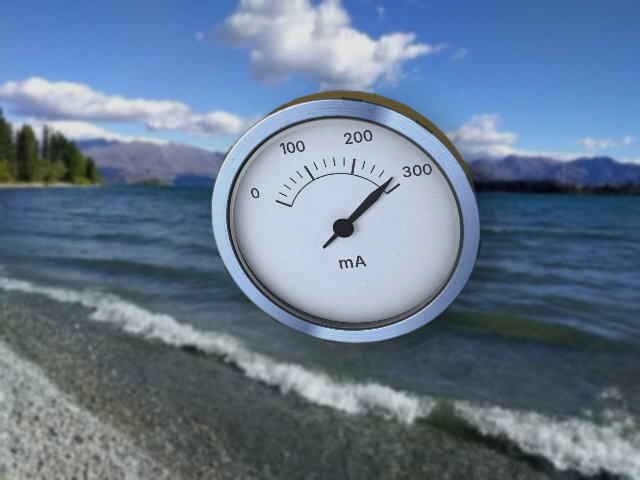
mA 280
